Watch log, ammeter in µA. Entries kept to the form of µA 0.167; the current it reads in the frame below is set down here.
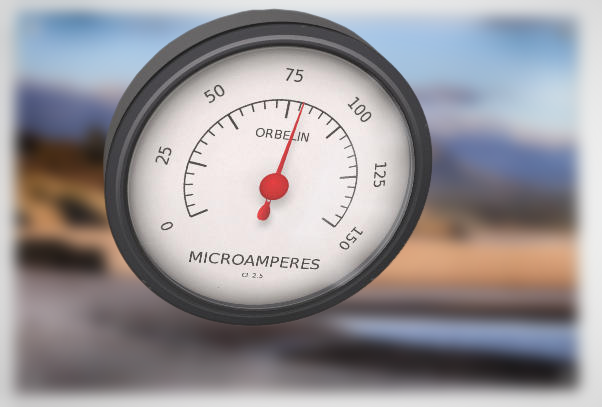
µA 80
